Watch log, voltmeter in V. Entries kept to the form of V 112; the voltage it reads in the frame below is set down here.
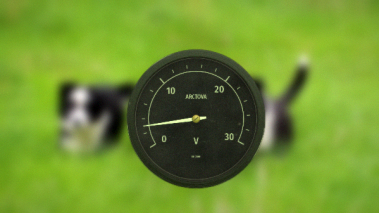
V 3
